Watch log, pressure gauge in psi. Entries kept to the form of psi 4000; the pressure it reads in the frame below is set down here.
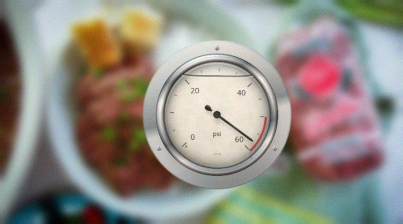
psi 57.5
